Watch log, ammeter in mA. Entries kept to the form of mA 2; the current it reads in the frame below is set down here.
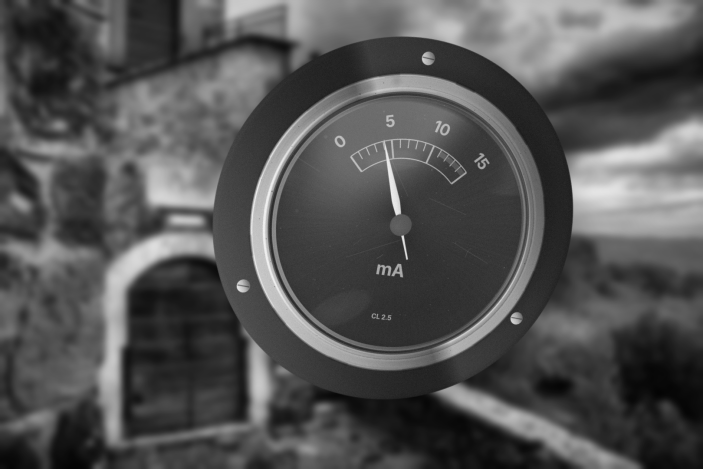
mA 4
